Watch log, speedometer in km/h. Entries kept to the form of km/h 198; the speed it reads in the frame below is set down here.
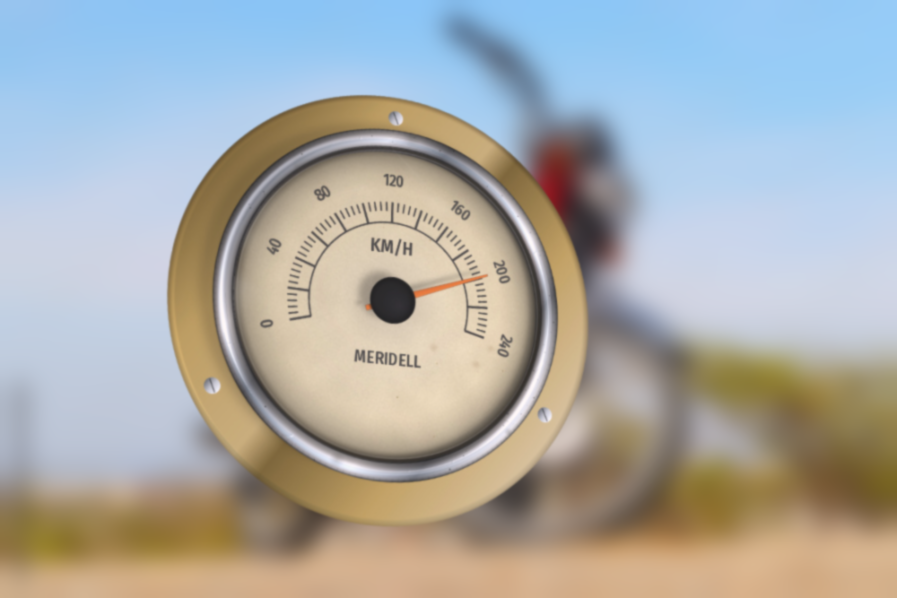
km/h 200
